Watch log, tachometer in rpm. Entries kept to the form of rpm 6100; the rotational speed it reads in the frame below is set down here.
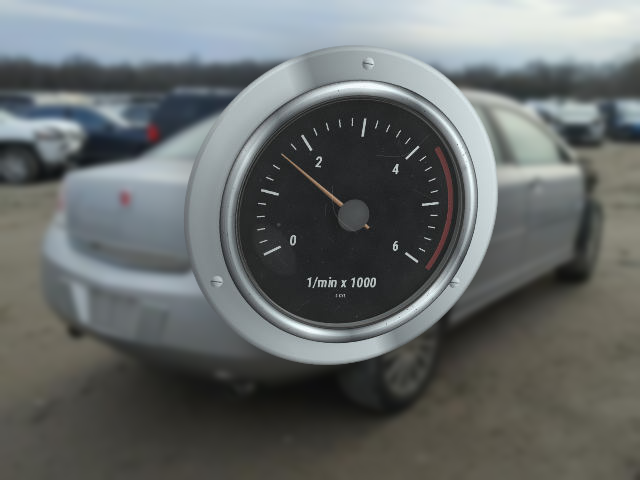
rpm 1600
